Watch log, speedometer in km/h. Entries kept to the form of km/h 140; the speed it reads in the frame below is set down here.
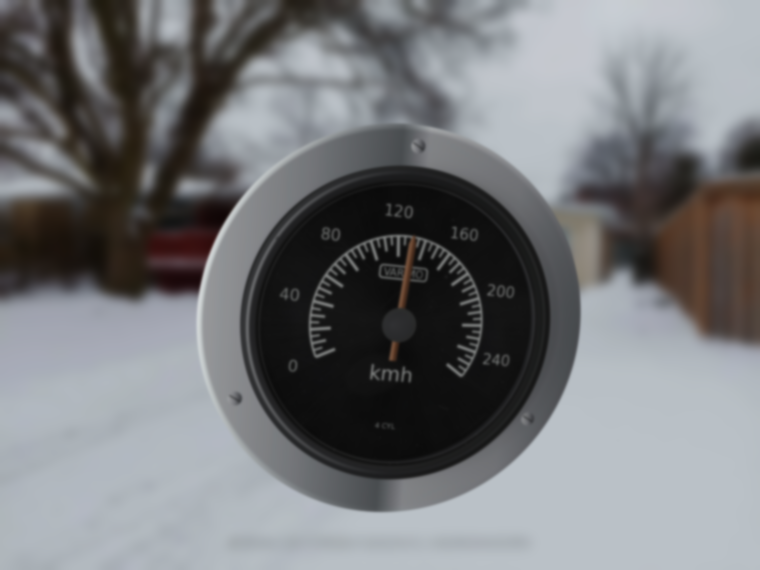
km/h 130
